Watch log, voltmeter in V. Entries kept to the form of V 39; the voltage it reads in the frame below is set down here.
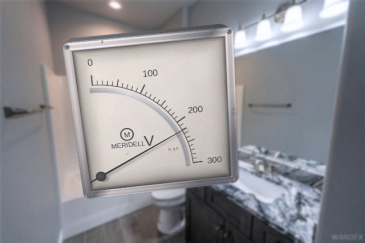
V 220
